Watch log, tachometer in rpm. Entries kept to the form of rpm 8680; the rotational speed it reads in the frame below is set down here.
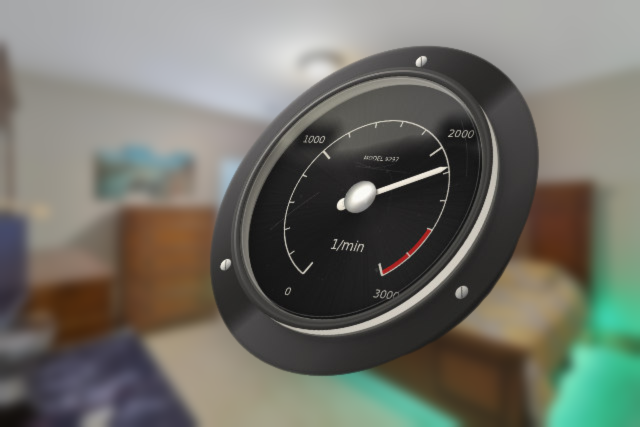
rpm 2200
